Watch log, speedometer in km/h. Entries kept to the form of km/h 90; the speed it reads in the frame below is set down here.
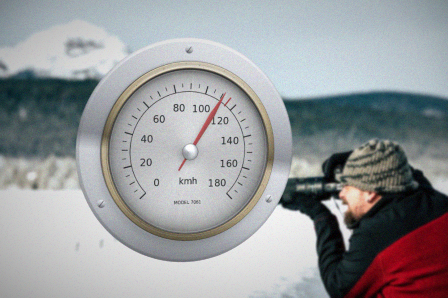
km/h 110
